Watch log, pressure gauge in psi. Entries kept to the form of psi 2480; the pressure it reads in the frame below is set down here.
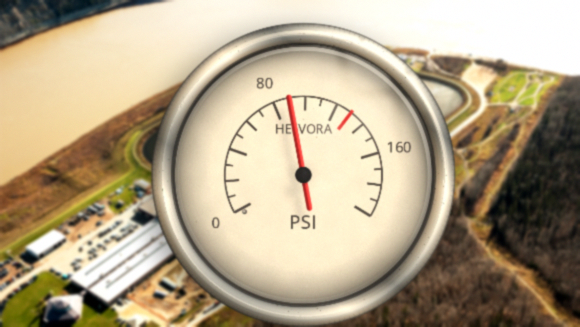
psi 90
